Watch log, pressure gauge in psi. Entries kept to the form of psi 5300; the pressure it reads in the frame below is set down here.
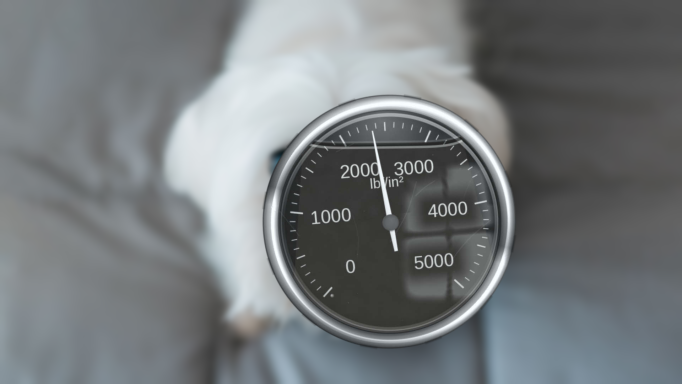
psi 2350
